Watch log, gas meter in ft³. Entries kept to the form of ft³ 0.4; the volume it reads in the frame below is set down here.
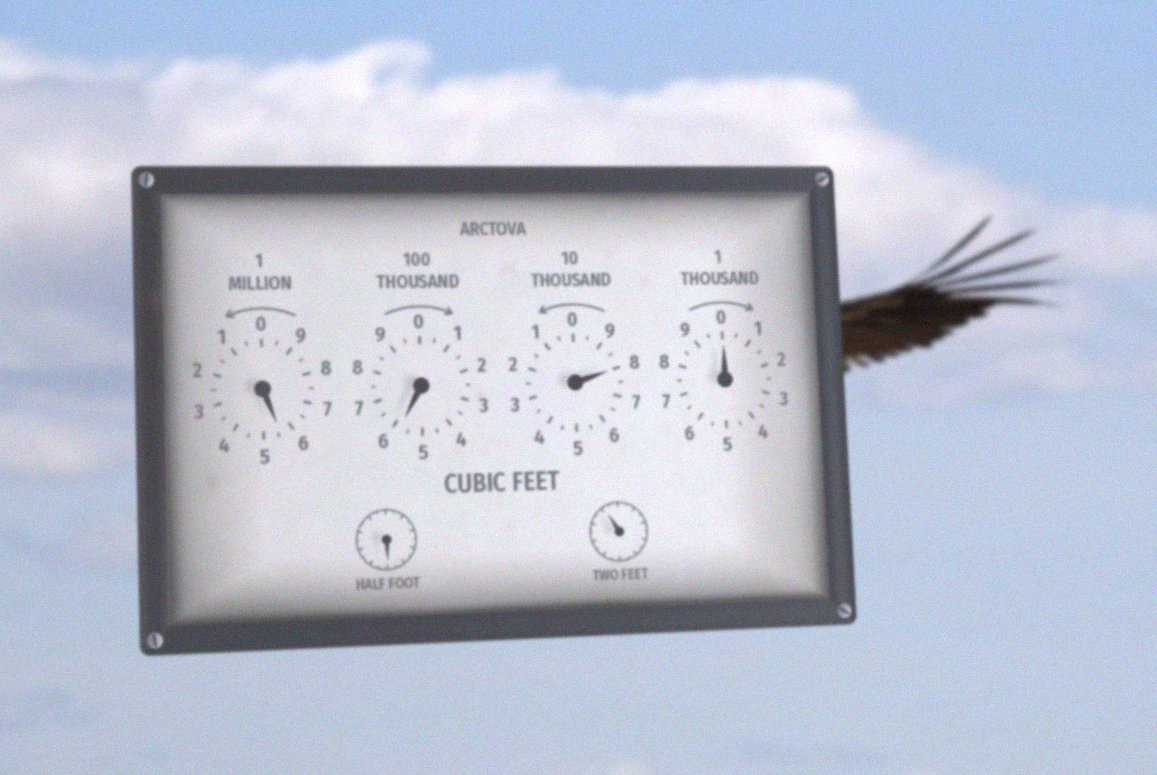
ft³ 558000
